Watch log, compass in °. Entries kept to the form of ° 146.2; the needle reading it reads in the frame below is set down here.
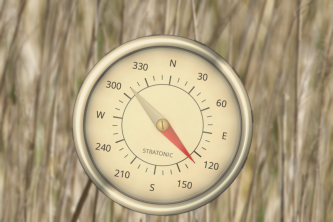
° 130
